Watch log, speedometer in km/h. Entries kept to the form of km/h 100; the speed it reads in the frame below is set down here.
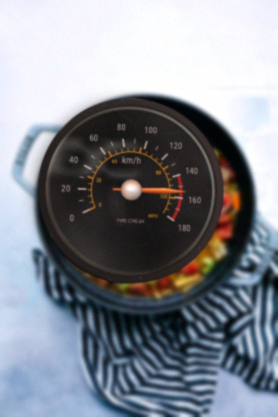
km/h 155
